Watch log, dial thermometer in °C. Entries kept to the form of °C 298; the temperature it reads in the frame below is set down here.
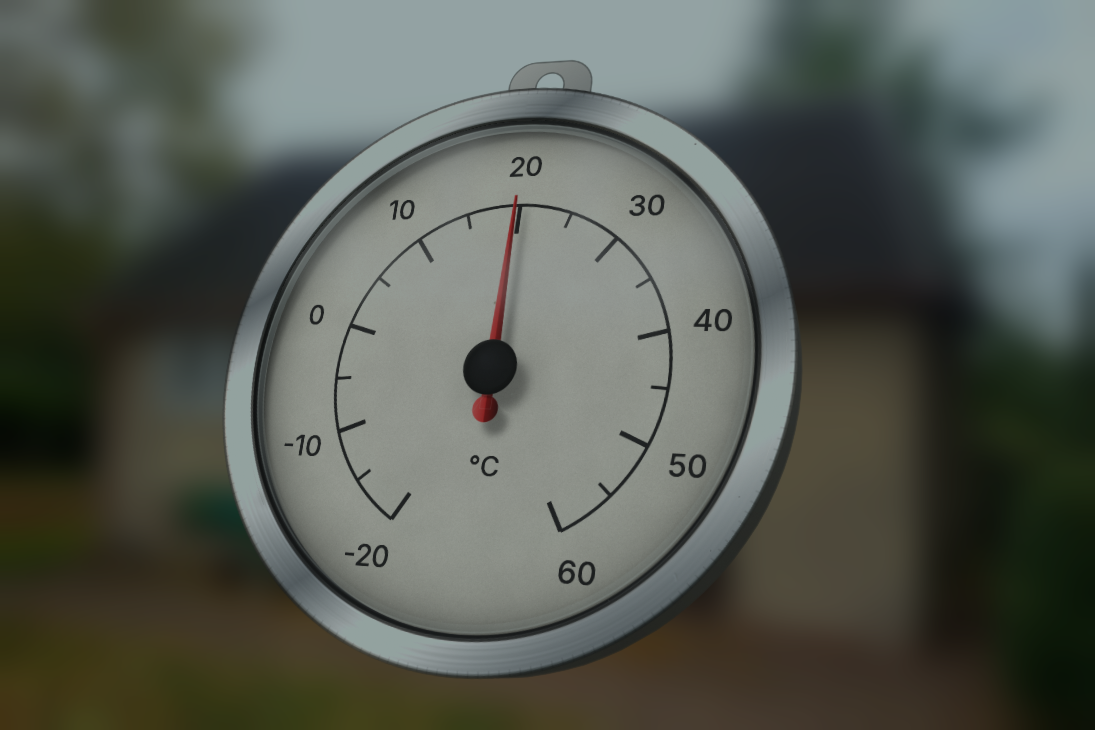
°C 20
